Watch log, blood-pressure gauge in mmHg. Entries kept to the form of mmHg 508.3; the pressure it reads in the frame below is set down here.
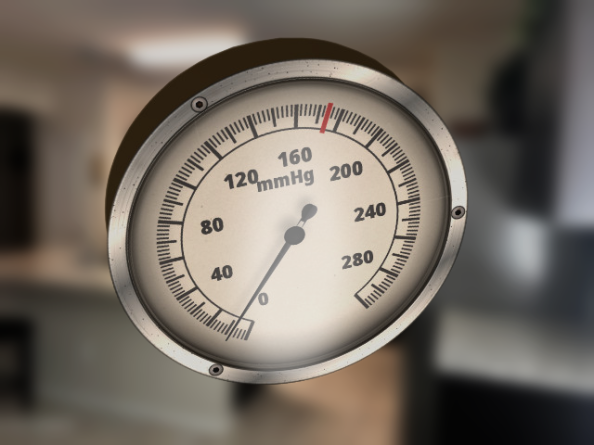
mmHg 10
